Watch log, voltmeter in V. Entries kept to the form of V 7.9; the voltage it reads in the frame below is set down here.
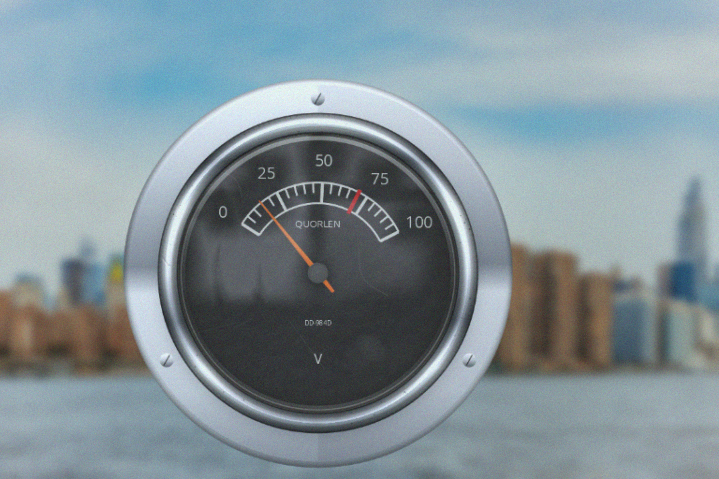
V 15
